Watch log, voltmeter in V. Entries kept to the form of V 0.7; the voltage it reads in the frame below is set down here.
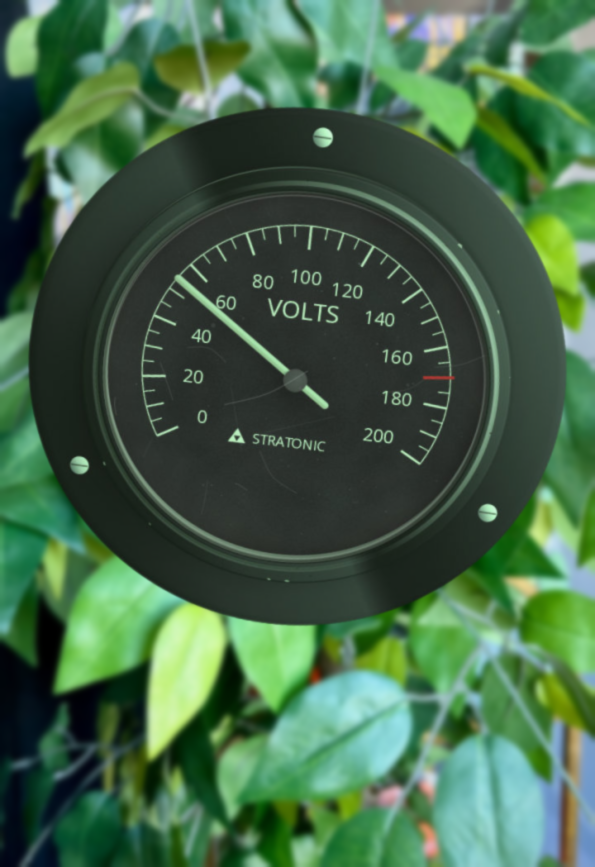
V 55
